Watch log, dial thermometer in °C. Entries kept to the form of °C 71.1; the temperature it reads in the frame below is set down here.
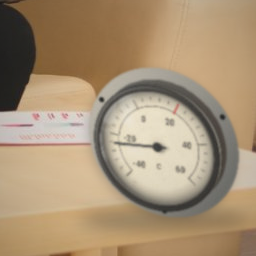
°C -24
